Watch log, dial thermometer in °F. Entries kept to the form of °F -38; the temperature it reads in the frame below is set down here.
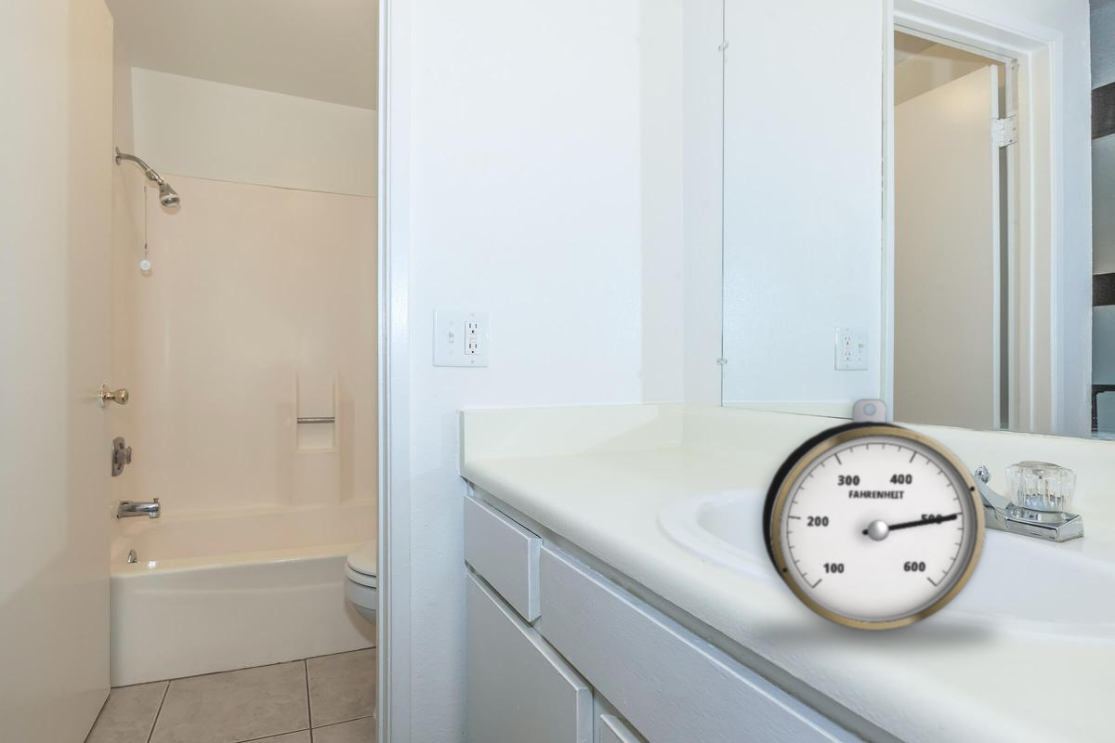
°F 500
